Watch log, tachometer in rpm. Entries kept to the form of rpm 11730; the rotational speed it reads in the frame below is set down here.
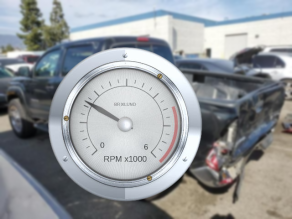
rpm 1625
